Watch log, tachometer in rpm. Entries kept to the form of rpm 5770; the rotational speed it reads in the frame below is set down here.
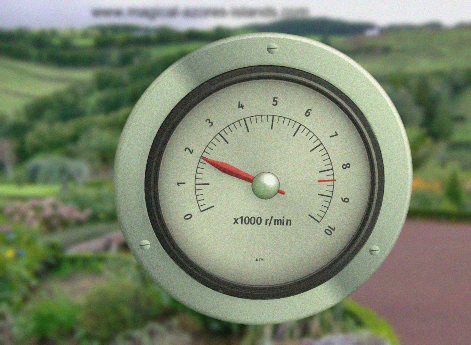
rpm 2000
